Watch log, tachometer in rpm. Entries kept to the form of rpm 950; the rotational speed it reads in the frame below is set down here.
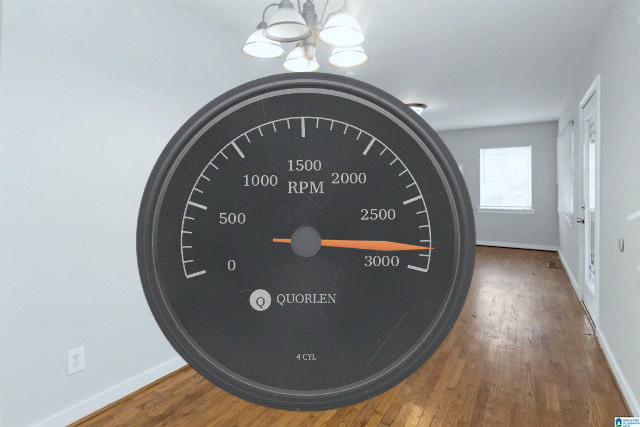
rpm 2850
